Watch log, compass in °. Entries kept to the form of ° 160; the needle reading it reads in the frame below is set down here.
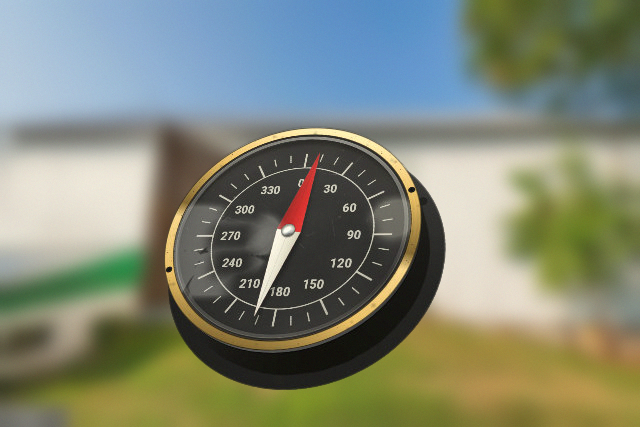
° 10
